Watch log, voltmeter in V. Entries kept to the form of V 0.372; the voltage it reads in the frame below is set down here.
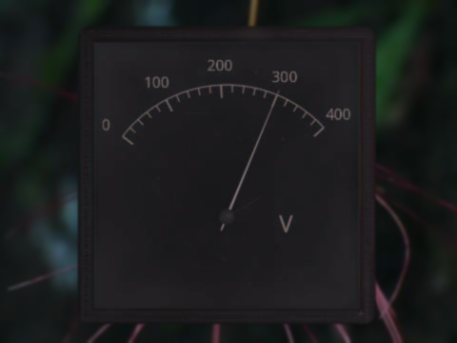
V 300
